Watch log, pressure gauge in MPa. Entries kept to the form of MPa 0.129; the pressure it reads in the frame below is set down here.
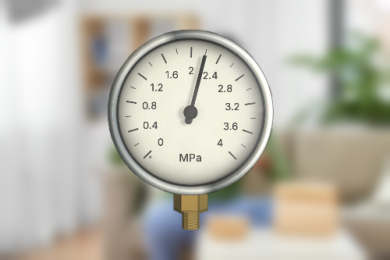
MPa 2.2
